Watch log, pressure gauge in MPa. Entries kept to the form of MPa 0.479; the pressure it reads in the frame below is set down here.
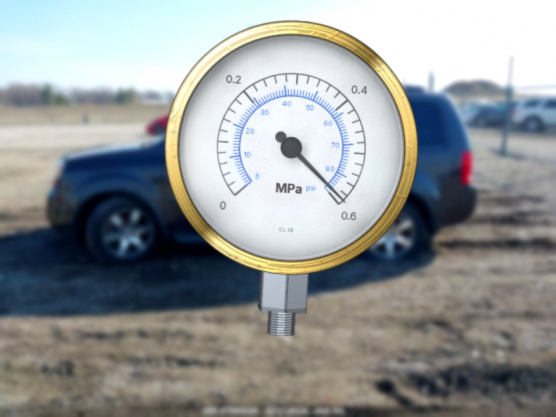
MPa 0.59
